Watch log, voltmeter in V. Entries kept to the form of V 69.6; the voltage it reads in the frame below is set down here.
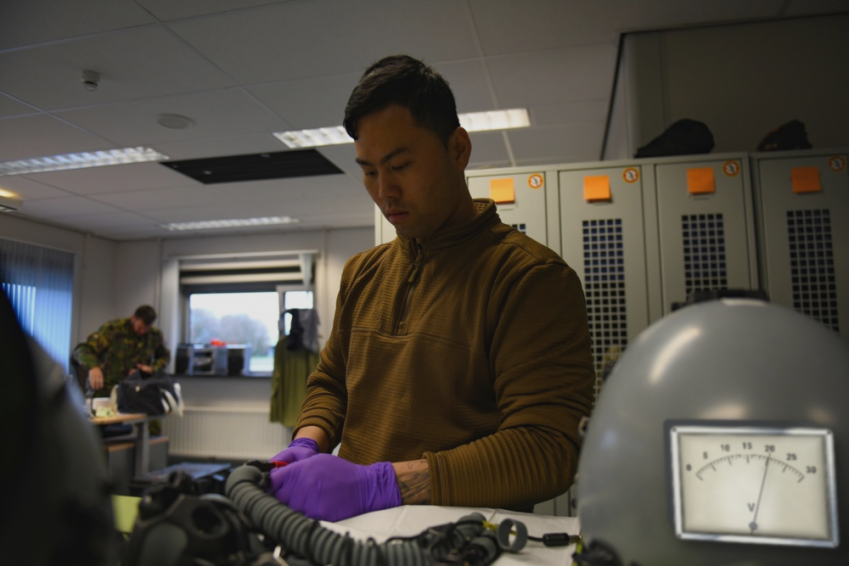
V 20
